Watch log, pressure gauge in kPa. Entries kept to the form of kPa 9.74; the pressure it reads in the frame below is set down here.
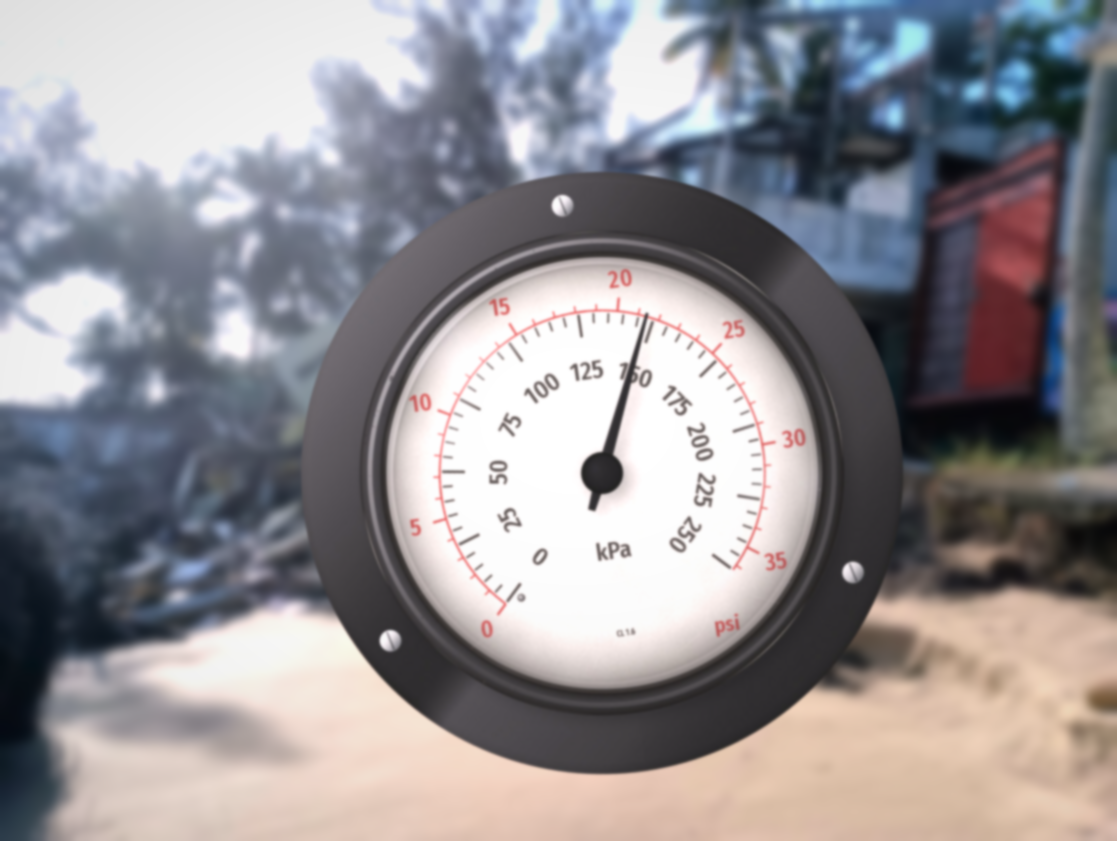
kPa 147.5
